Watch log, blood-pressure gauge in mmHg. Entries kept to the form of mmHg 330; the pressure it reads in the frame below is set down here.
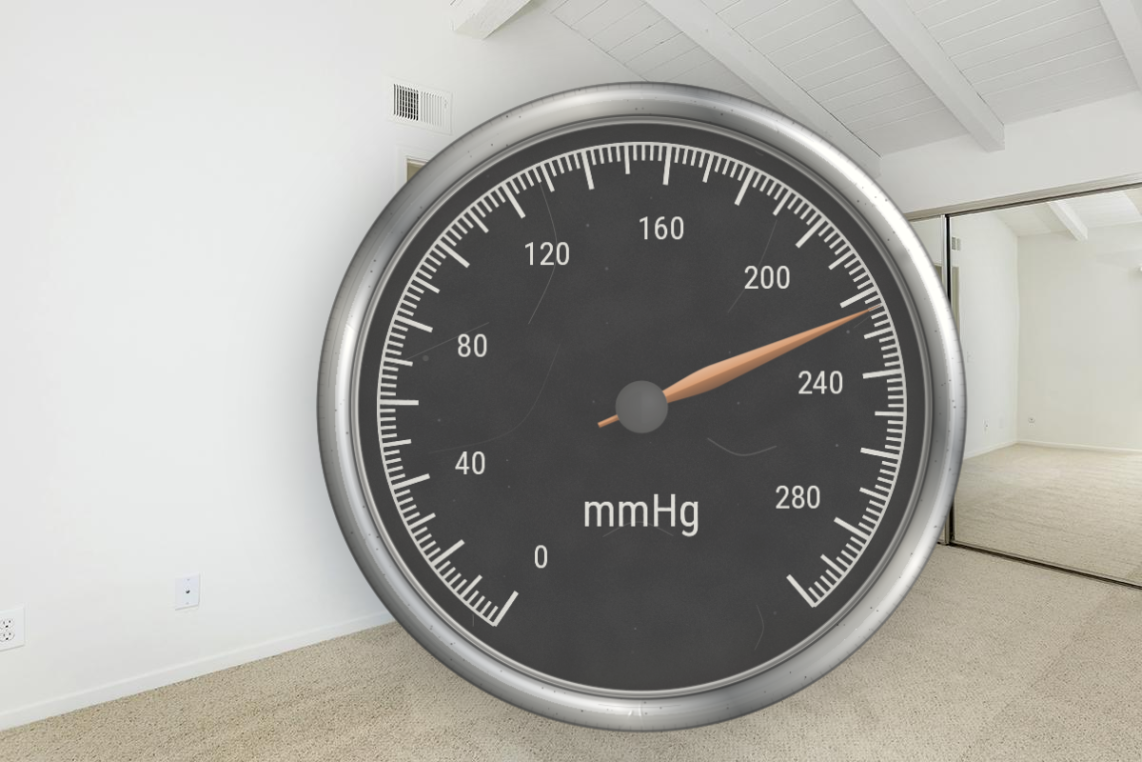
mmHg 224
